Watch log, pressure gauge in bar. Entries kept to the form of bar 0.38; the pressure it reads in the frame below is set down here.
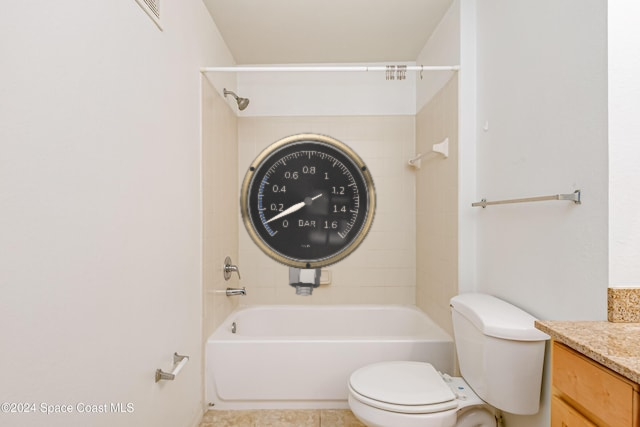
bar 0.1
